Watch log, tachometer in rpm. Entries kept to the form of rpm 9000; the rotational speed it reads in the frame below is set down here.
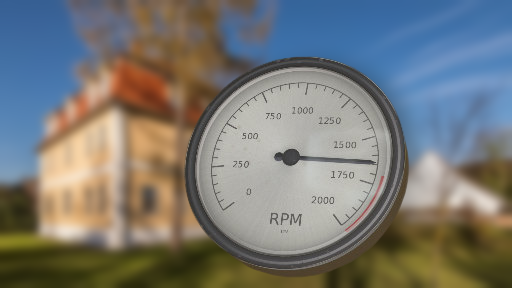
rpm 1650
